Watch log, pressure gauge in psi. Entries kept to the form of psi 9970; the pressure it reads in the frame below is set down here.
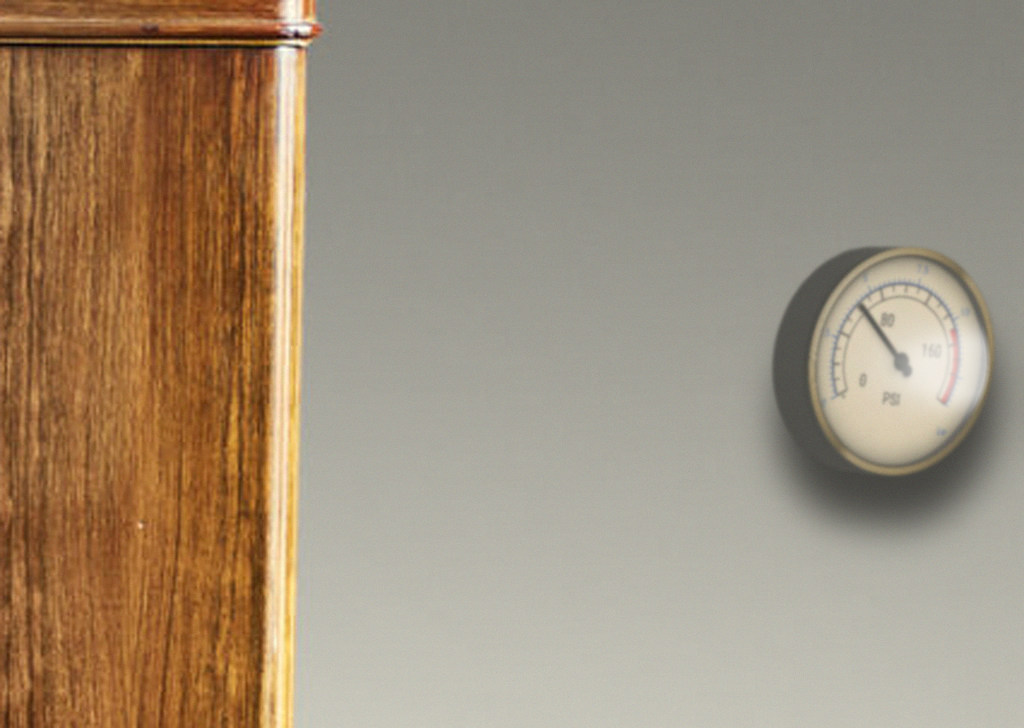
psi 60
